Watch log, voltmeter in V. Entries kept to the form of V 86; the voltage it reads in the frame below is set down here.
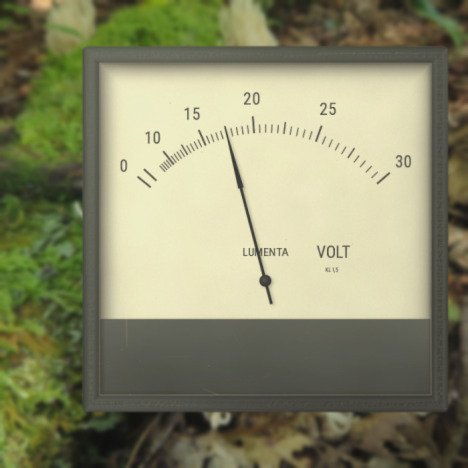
V 17.5
